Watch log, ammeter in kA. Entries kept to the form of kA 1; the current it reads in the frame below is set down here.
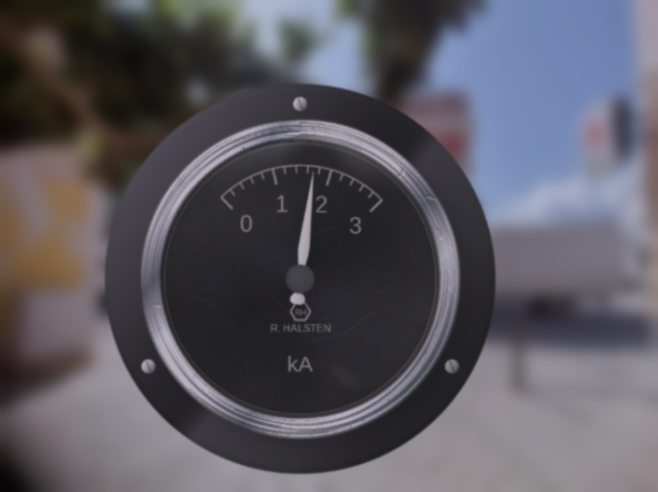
kA 1.7
